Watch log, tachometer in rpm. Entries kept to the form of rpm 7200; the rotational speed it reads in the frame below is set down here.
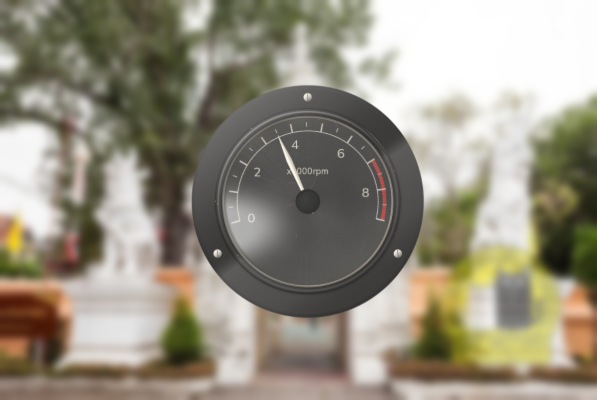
rpm 3500
